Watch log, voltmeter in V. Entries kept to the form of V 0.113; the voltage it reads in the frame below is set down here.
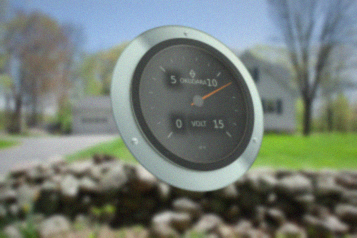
V 11
